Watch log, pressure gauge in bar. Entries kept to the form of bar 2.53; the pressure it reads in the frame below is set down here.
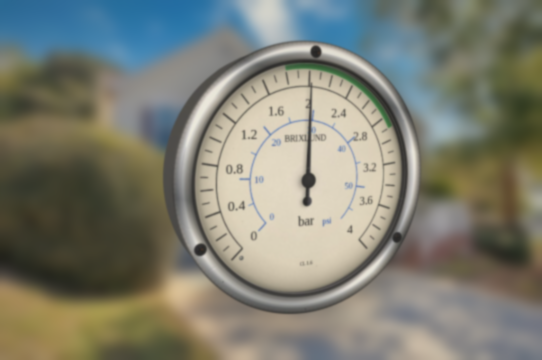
bar 2
